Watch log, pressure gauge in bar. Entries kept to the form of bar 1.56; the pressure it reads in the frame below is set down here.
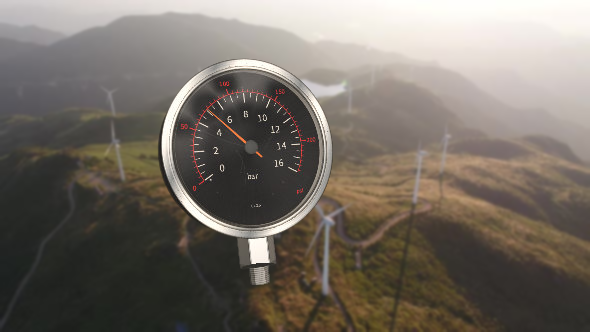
bar 5
